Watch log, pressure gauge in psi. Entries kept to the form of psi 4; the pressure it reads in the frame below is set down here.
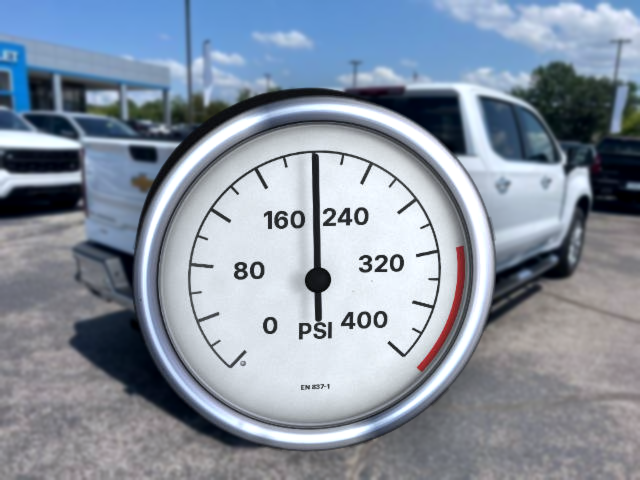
psi 200
